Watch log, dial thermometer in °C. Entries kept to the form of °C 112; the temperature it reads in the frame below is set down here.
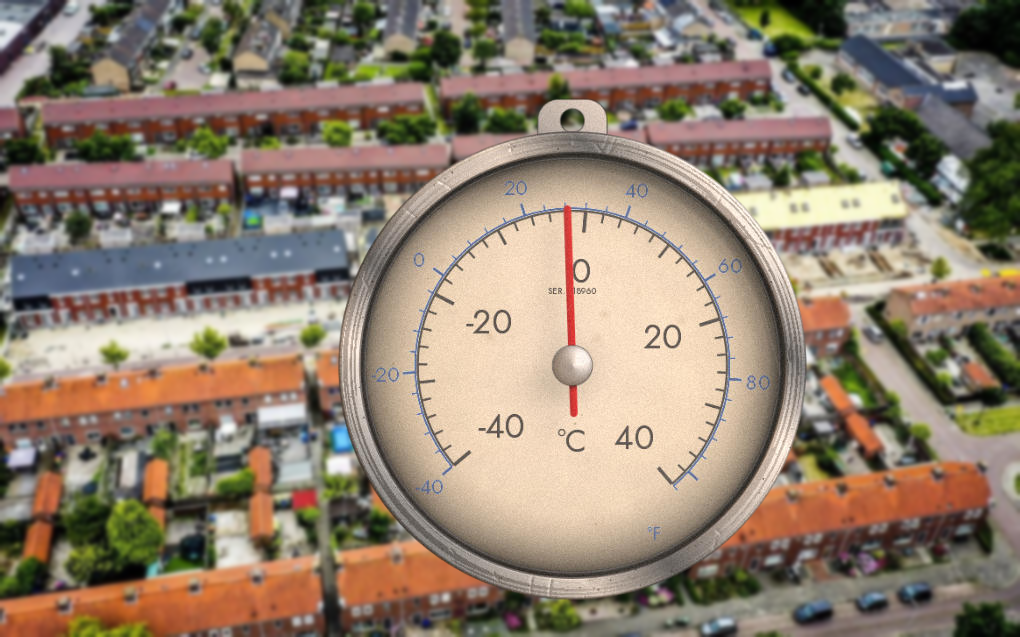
°C -2
